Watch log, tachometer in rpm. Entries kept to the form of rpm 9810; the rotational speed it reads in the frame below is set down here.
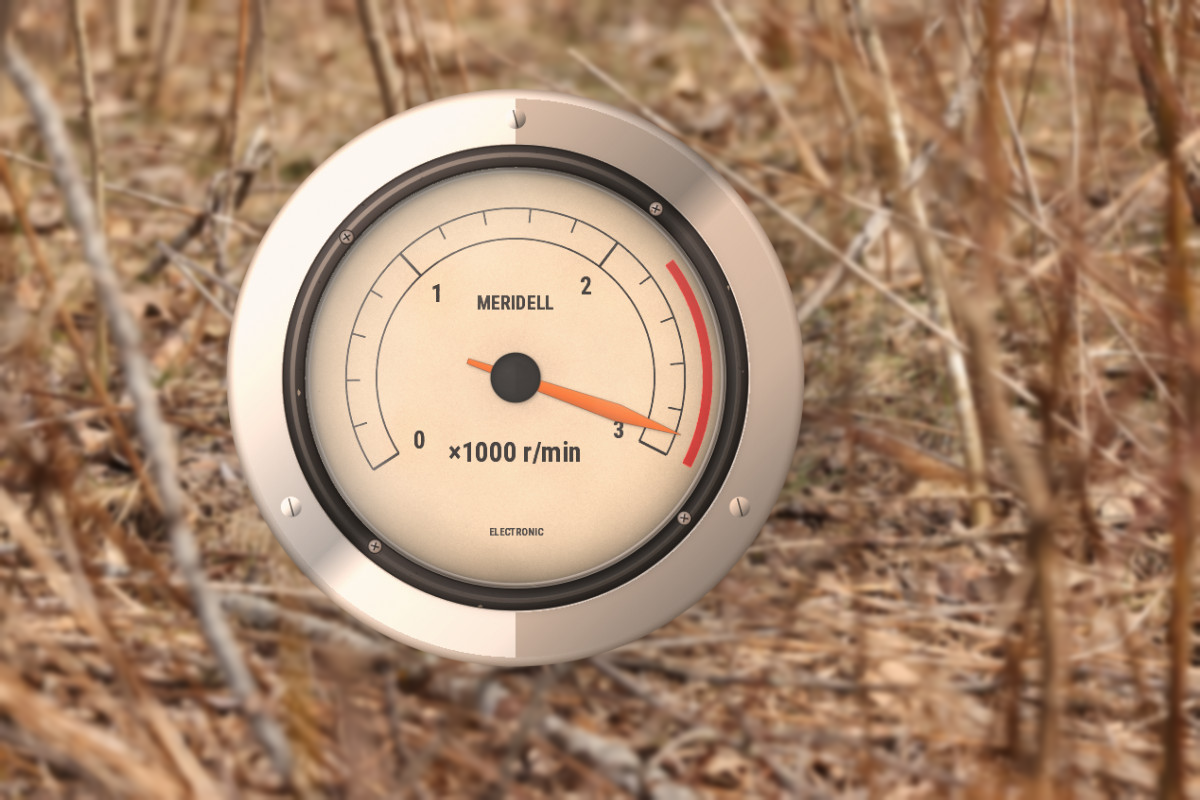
rpm 2900
